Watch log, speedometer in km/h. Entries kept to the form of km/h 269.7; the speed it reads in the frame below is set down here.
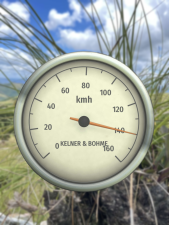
km/h 140
